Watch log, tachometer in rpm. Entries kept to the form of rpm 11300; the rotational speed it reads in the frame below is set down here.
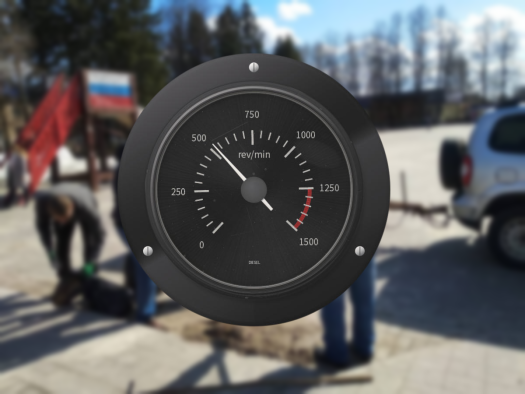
rpm 525
